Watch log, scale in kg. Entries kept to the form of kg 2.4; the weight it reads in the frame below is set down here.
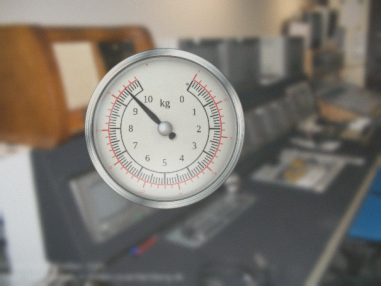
kg 9.5
